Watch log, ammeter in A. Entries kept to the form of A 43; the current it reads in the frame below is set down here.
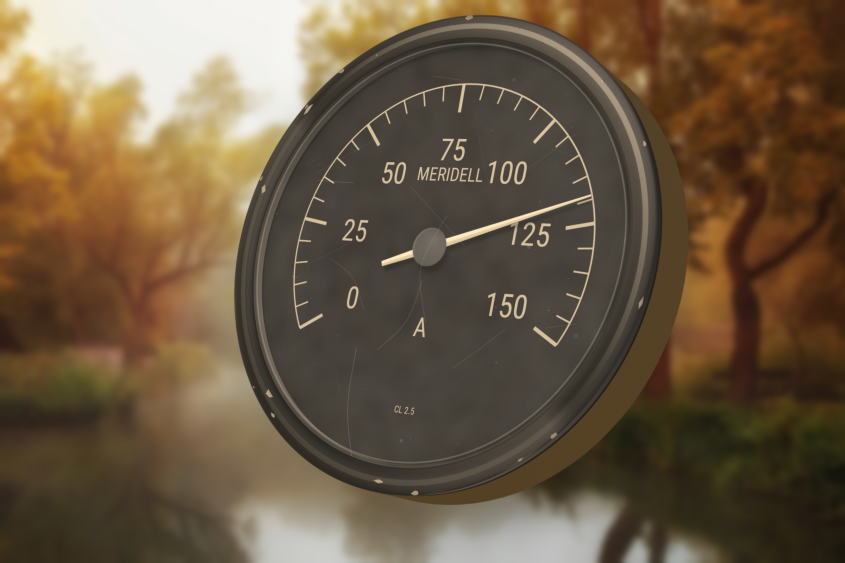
A 120
